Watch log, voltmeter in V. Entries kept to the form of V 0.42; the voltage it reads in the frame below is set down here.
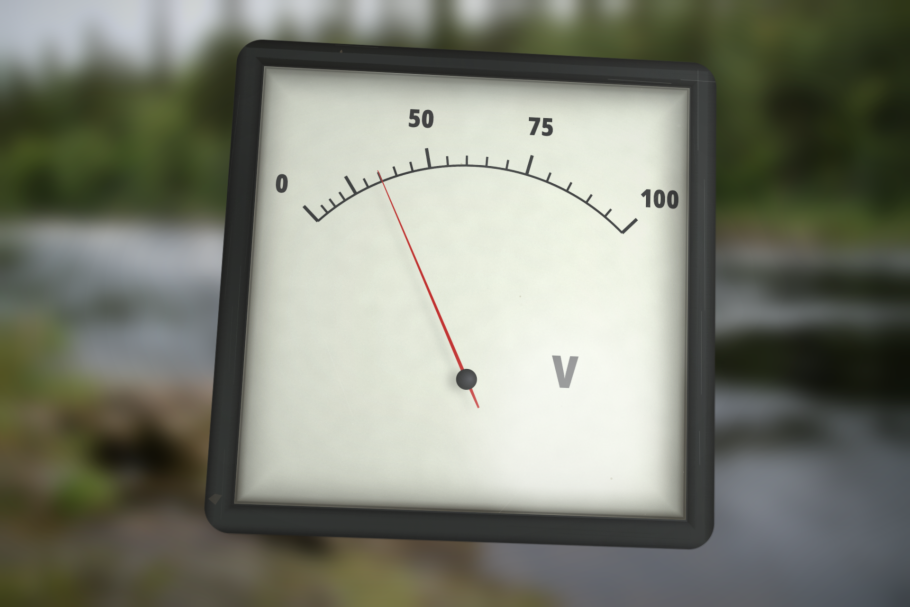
V 35
